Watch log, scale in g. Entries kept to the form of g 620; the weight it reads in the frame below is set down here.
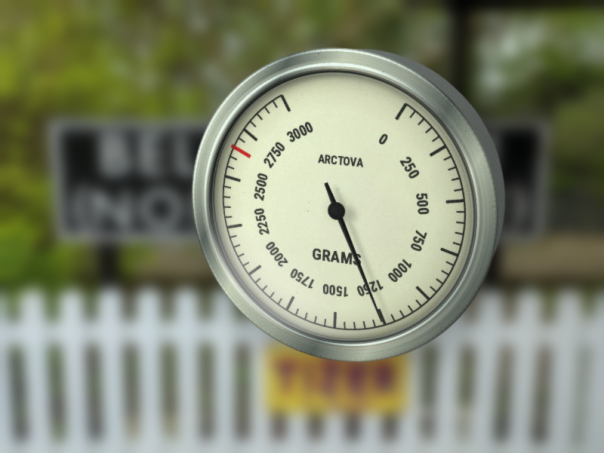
g 1250
